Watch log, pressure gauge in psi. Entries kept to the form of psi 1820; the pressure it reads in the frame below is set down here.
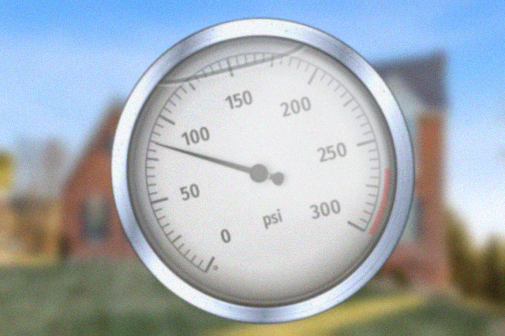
psi 85
